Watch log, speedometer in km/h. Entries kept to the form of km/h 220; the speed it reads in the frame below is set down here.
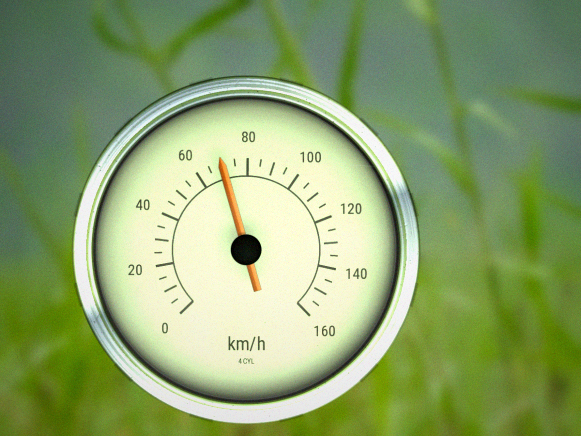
km/h 70
